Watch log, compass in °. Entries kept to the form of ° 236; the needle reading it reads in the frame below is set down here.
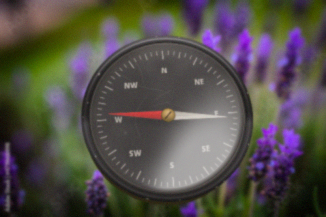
° 275
